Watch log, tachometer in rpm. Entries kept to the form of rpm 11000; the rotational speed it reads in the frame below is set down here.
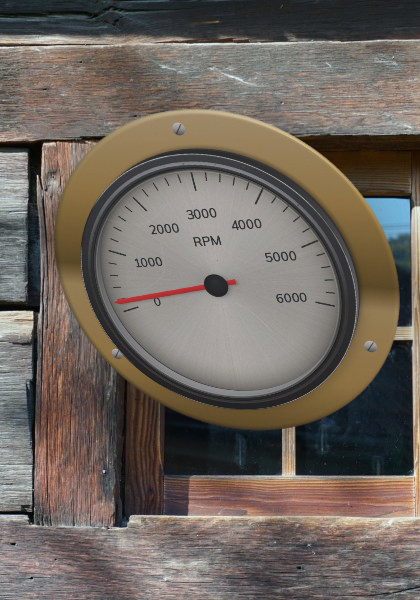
rpm 200
